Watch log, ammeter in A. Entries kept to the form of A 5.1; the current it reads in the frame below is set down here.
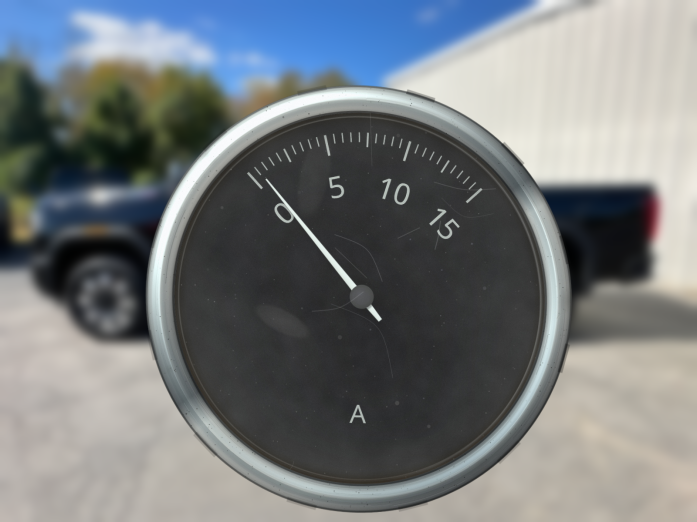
A 0.5
